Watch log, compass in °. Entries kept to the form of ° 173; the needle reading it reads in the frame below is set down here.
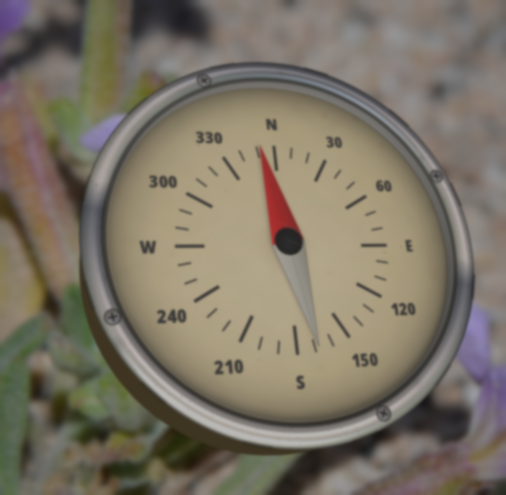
° 350
